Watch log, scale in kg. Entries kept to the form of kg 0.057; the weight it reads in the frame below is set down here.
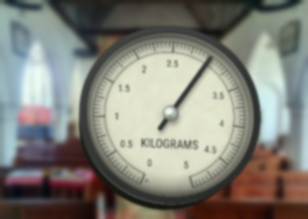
kg 3
